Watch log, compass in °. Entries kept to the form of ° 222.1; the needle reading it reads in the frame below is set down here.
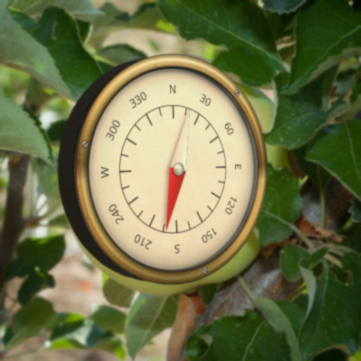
° 195
